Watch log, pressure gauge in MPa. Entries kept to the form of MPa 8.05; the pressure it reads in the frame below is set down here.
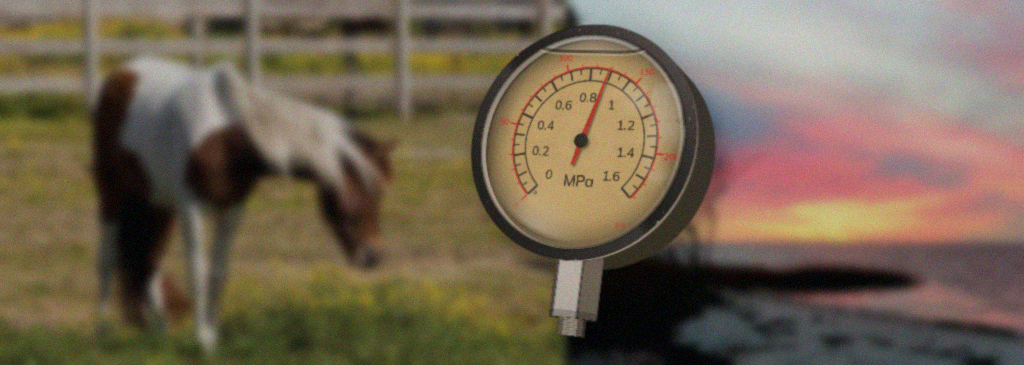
MPa 0.9
